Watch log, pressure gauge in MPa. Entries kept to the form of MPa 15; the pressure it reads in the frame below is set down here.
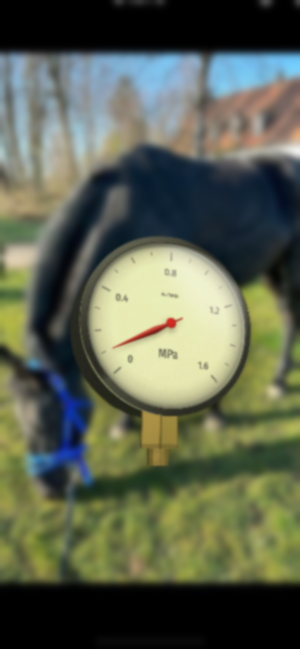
MPa 0.1
